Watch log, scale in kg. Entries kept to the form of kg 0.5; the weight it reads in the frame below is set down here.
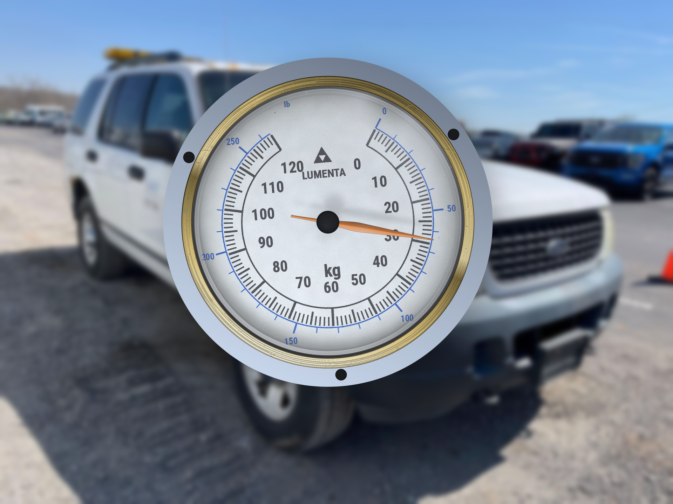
kg 29
